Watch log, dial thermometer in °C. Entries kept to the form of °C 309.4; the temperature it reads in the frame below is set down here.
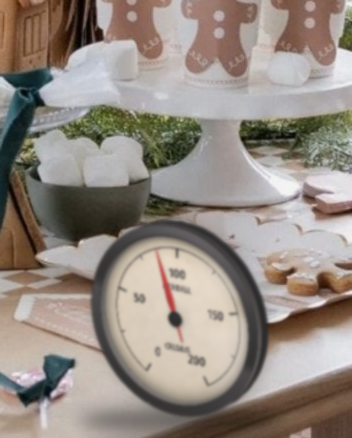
°C 87.5
